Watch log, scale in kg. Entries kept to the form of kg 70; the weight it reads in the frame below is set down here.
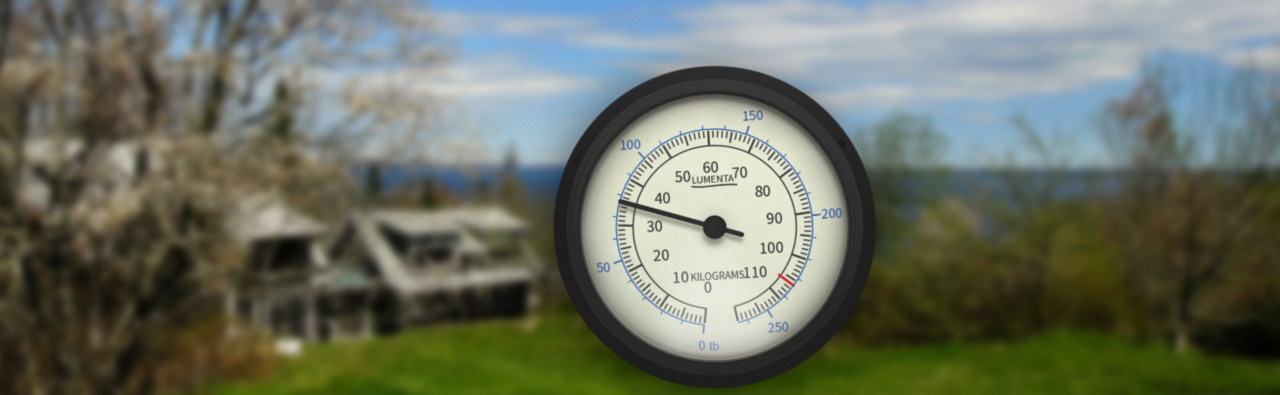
kg 35
